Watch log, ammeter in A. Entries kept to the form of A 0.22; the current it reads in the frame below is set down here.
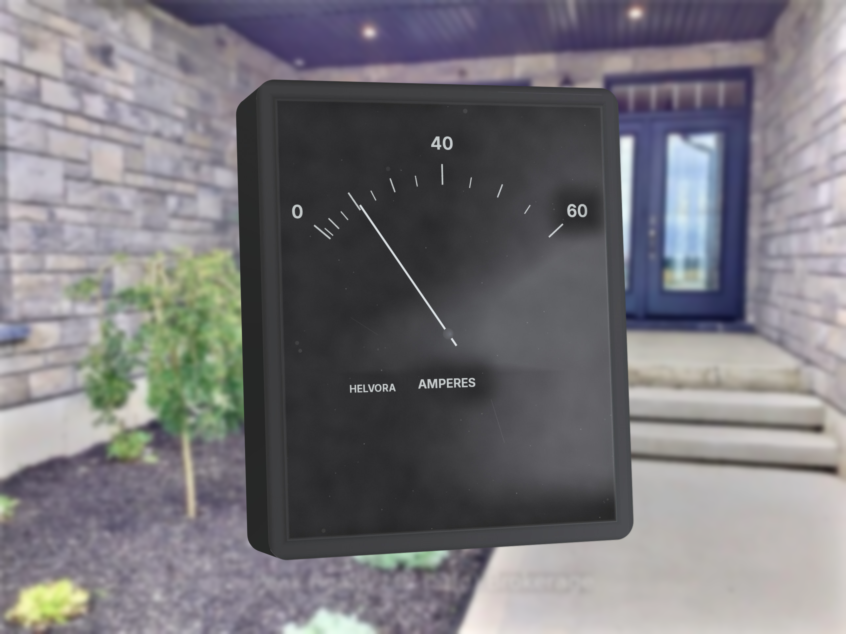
A 20
